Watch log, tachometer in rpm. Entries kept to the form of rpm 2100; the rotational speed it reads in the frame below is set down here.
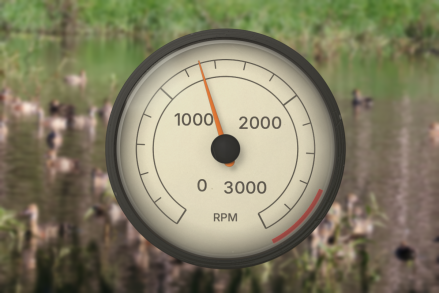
rpm 1300
